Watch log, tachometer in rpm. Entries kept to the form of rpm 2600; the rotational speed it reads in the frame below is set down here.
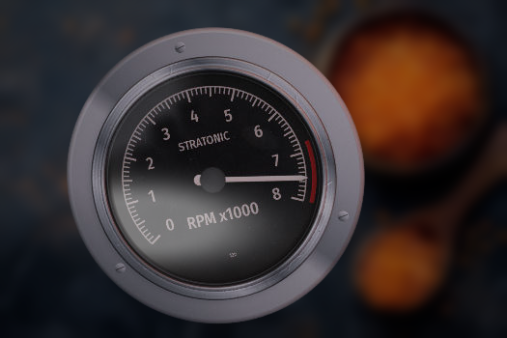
rpm 7500
